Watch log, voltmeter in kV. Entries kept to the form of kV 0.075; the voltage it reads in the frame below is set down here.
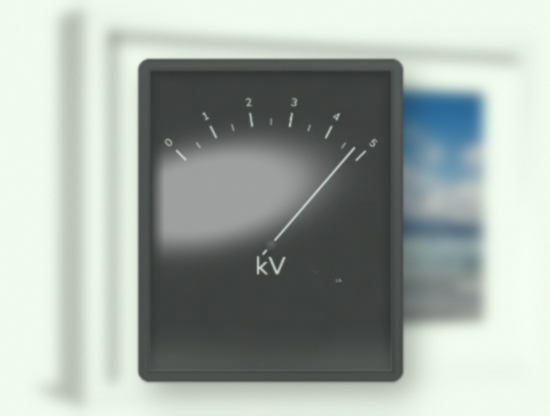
kV 4.75
